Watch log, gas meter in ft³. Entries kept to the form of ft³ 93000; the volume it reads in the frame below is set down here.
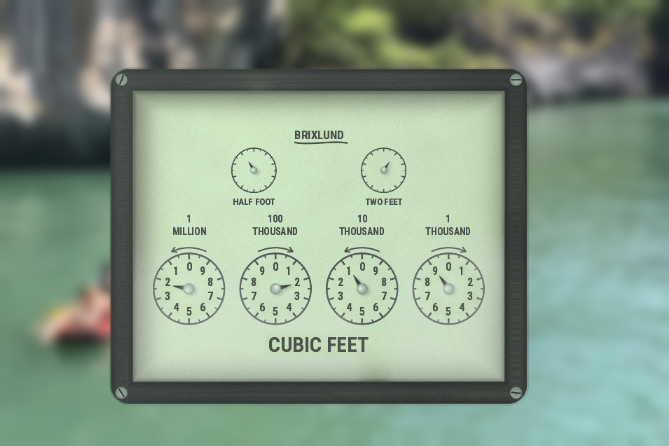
ft³ 220900
